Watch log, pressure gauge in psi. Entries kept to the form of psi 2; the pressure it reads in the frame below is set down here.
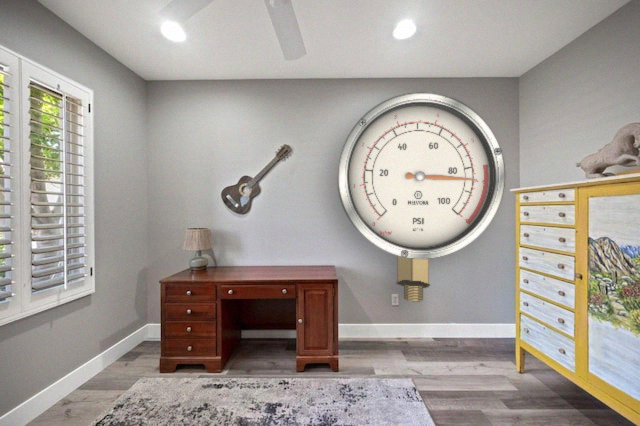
psi 85
